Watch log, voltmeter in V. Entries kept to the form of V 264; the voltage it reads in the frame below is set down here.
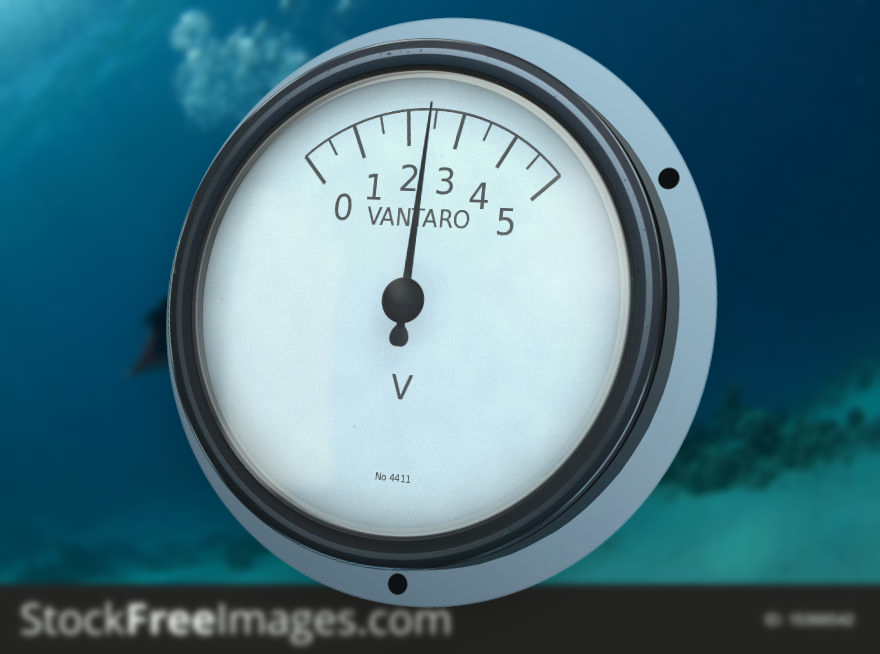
V 2.5
